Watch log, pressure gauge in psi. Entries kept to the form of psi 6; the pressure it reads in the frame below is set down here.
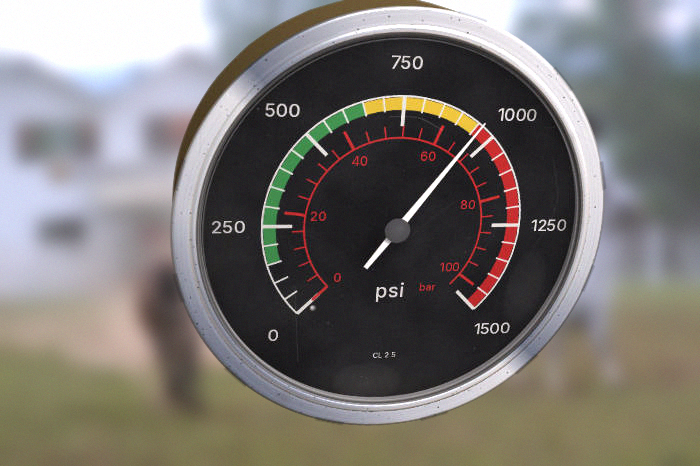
psi 950
